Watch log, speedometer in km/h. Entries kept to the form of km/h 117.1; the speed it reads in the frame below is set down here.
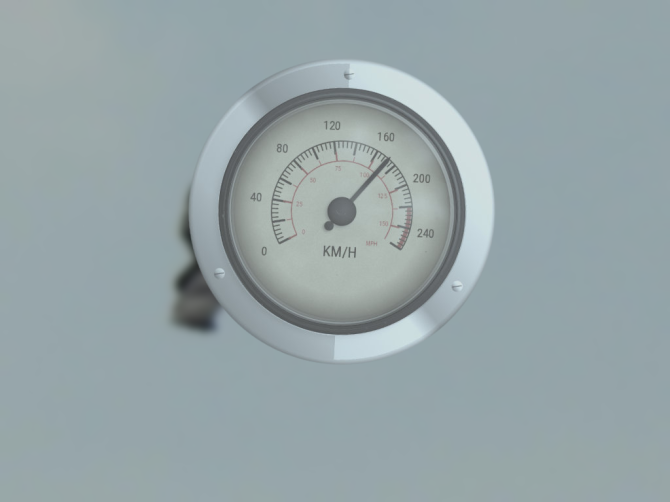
km/h 172
